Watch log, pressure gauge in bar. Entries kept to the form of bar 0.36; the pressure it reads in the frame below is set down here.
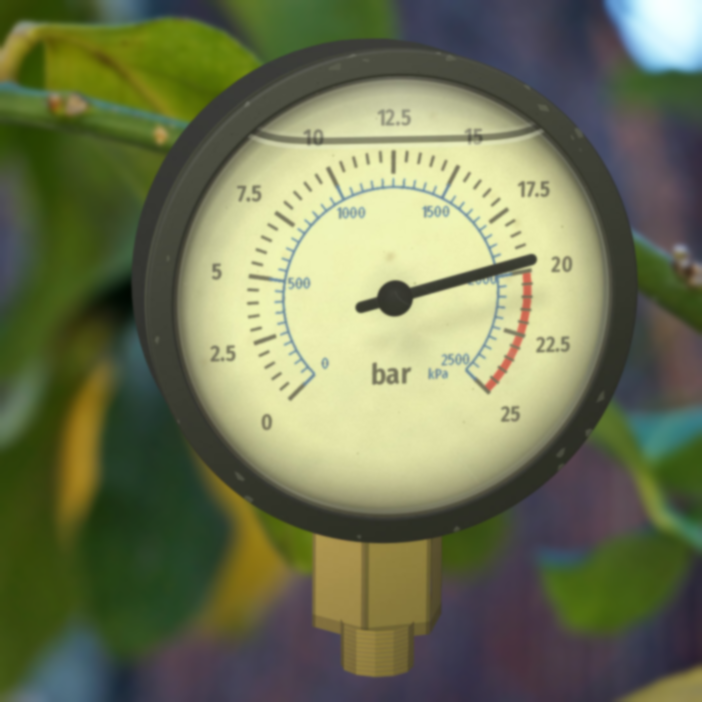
bar 19.5
